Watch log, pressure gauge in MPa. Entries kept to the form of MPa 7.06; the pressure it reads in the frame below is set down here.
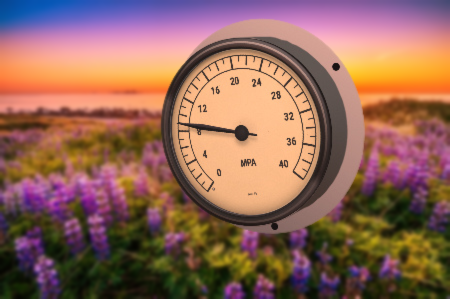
MPa 9
